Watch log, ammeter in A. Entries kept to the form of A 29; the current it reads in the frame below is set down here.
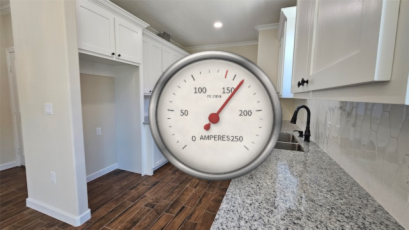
A 160
